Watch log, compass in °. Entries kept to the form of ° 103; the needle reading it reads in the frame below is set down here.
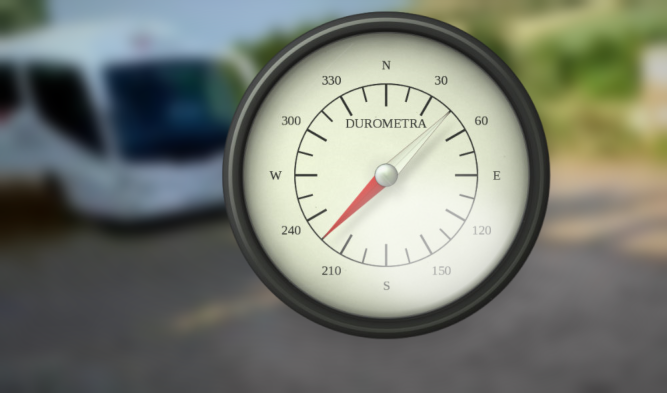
° 225
